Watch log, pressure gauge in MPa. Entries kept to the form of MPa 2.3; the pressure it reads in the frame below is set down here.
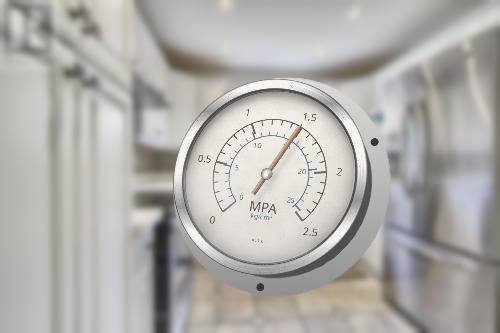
MPa 1.5
